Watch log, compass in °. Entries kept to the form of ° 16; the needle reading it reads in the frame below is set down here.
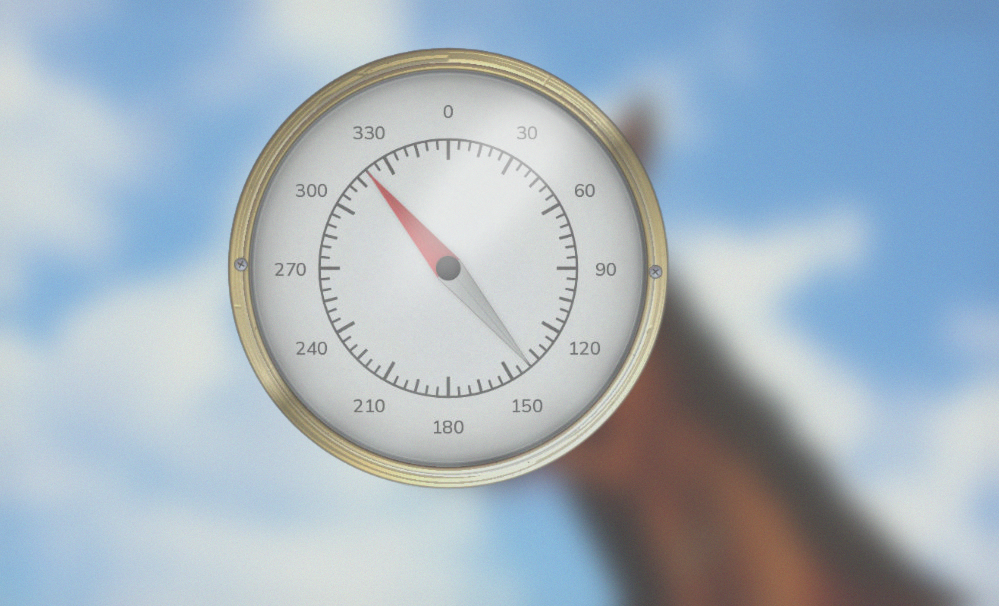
° 320
